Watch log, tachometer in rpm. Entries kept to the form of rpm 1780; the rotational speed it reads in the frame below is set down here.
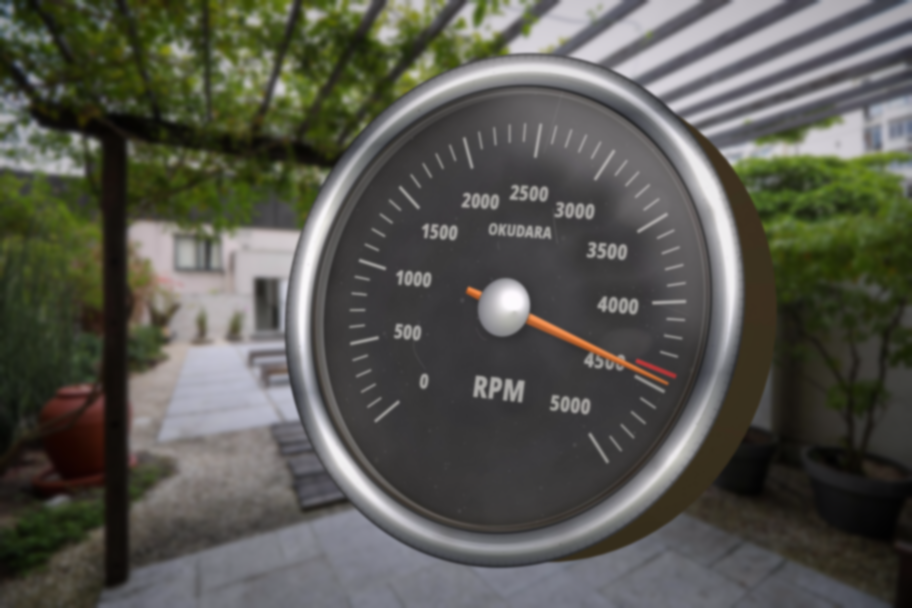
rpm 4450
